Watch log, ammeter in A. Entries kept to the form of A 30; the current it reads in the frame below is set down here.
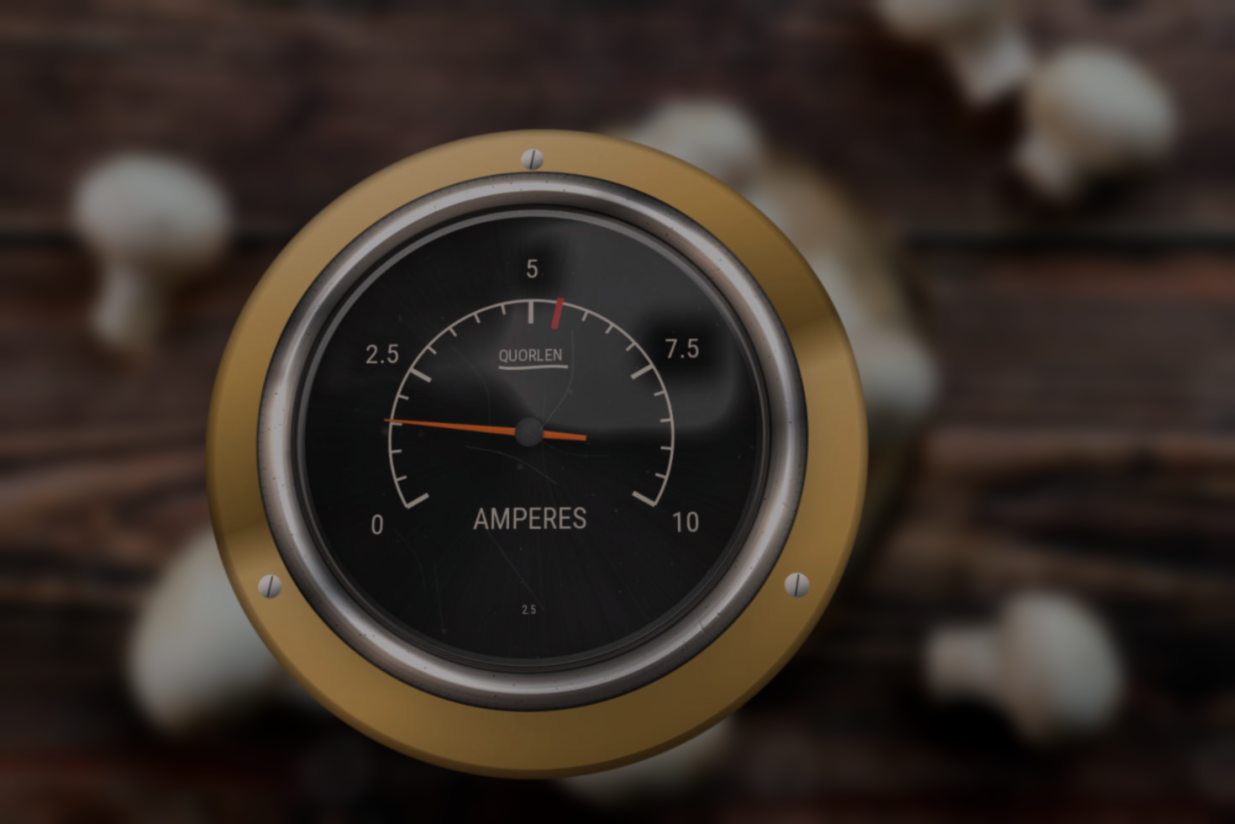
A 1.5
